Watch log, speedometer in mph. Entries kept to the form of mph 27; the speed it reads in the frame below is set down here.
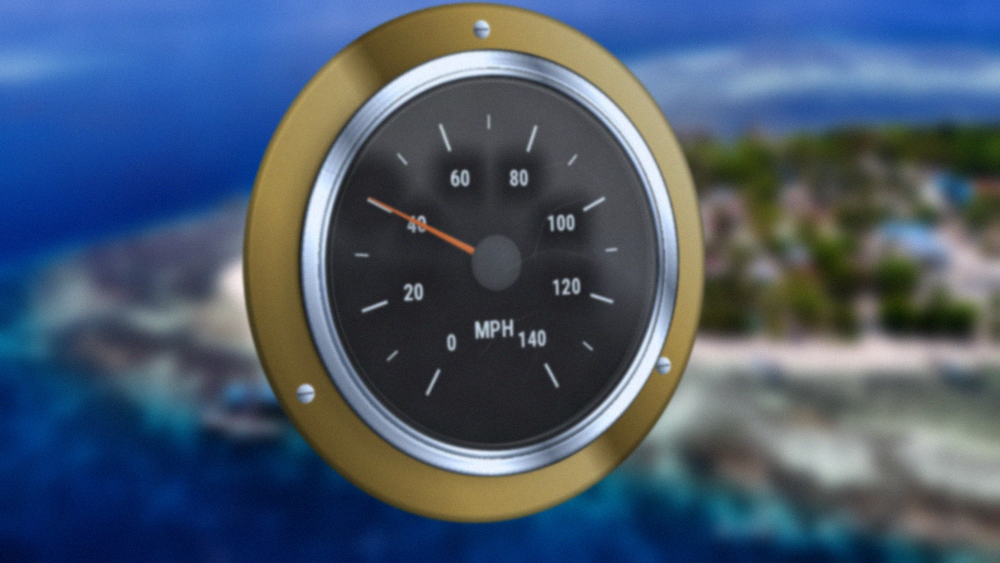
mph 40
